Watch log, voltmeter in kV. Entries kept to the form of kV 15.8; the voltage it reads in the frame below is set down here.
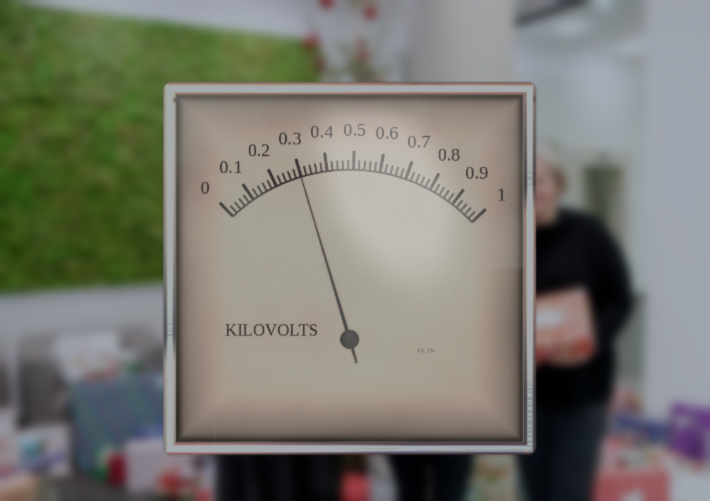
kV 0.3
